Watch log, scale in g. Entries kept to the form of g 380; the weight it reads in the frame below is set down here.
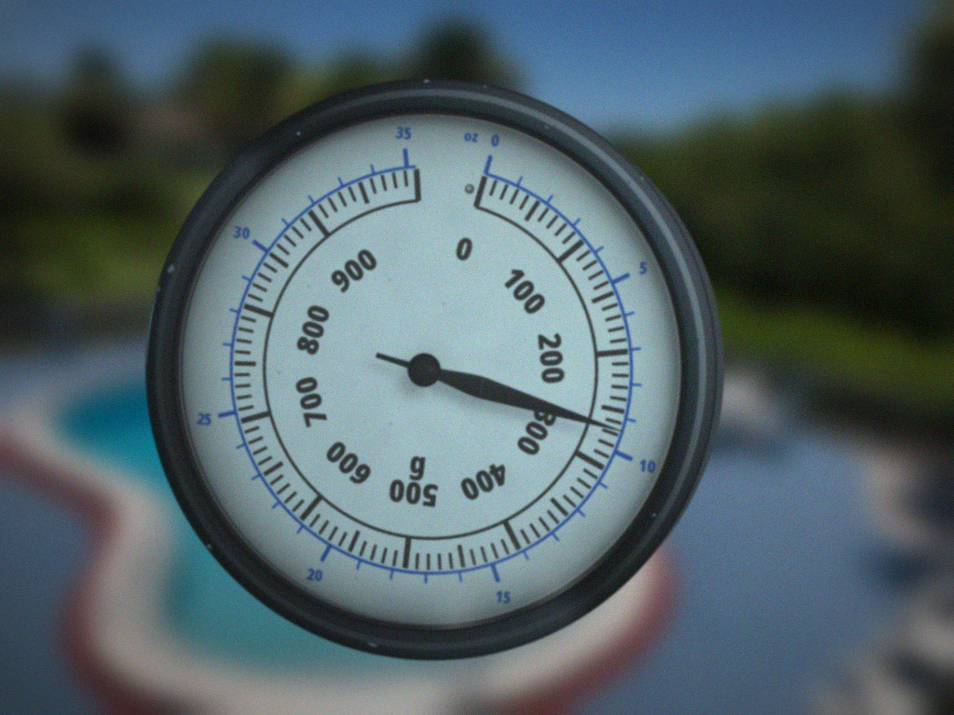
g 265
